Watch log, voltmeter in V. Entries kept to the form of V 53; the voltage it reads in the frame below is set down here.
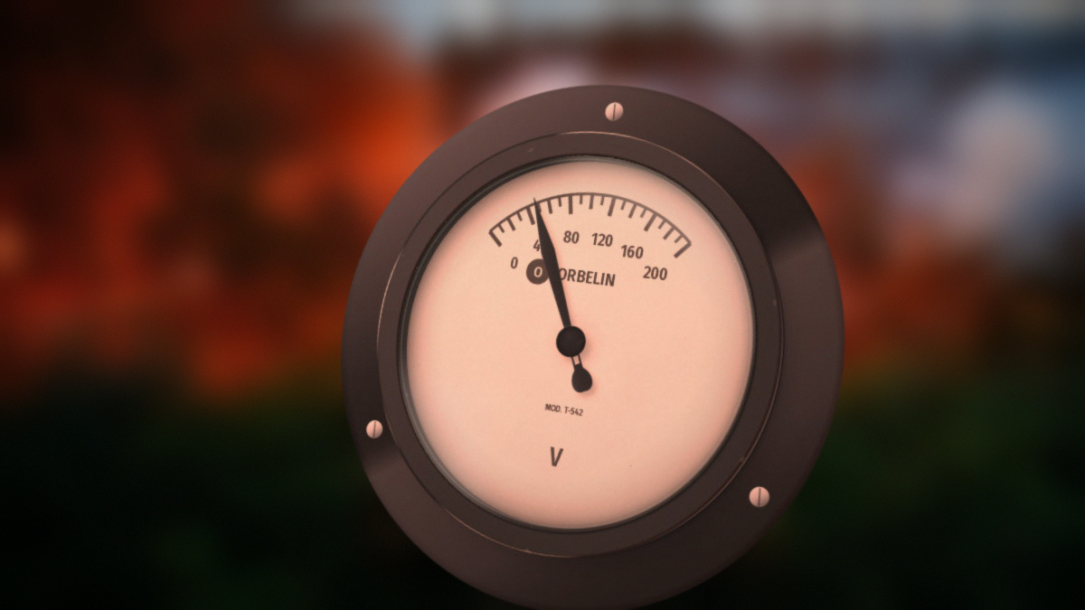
V 50
